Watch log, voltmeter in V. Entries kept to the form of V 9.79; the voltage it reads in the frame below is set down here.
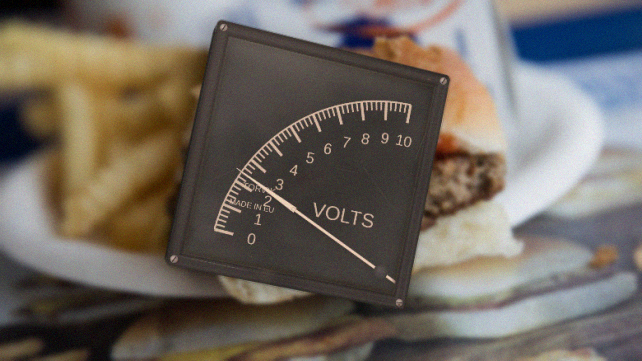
V 2.4
